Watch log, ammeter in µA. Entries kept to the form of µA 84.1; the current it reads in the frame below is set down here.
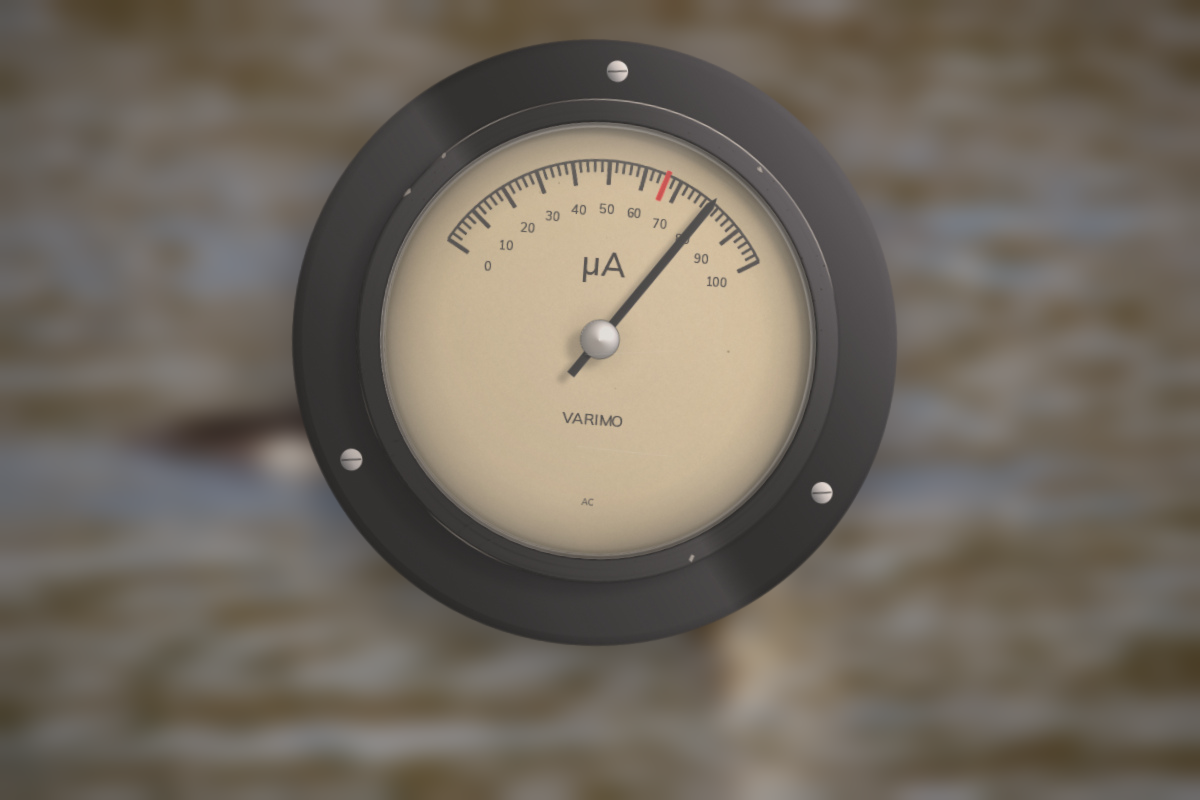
µA 80
